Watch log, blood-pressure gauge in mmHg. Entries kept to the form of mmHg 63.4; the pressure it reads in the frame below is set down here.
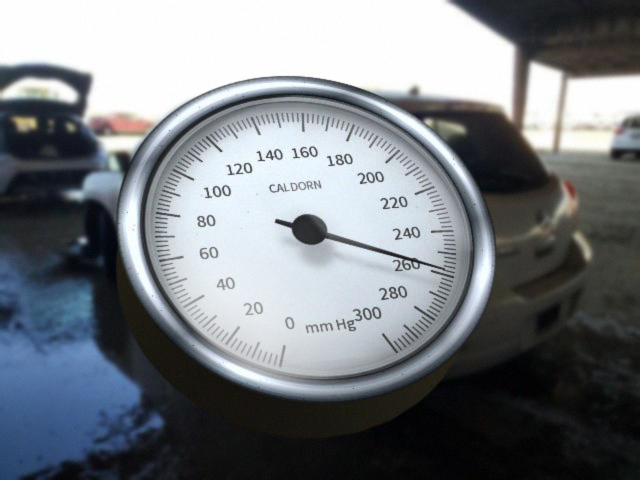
mmHg 260
